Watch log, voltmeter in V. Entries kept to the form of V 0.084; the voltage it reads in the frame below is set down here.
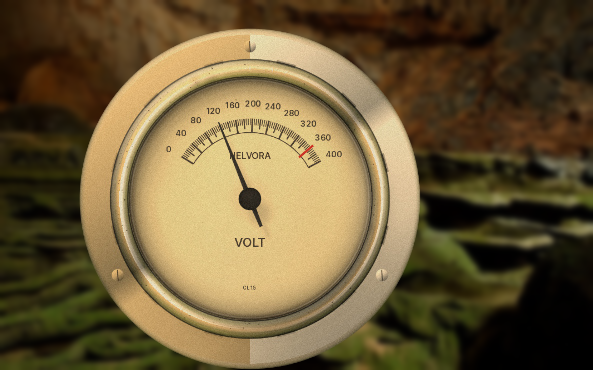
V 120
